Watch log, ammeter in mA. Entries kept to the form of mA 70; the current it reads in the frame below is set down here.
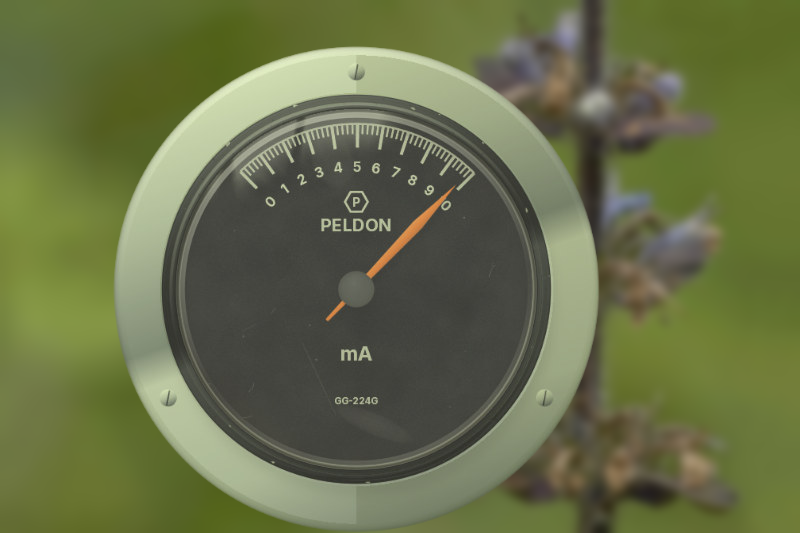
mA 9.8
